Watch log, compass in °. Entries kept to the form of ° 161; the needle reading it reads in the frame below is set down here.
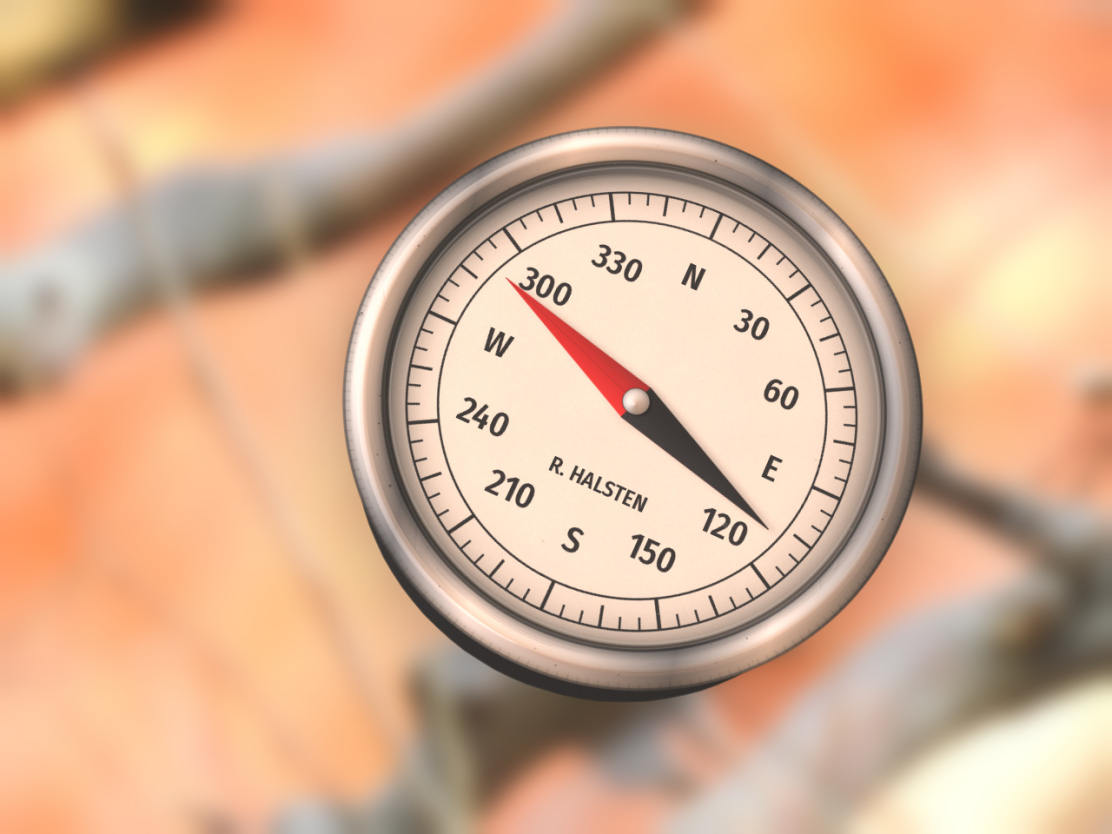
° 290
